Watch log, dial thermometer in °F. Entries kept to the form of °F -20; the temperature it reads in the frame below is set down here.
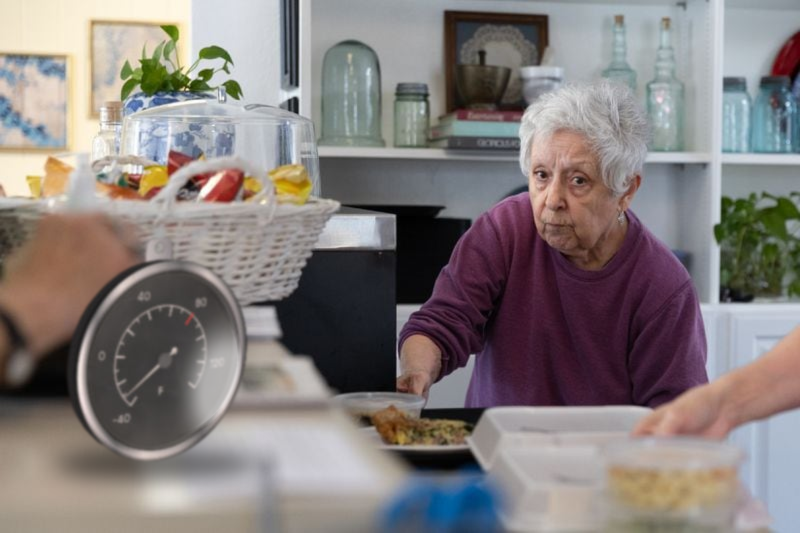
°F -30
